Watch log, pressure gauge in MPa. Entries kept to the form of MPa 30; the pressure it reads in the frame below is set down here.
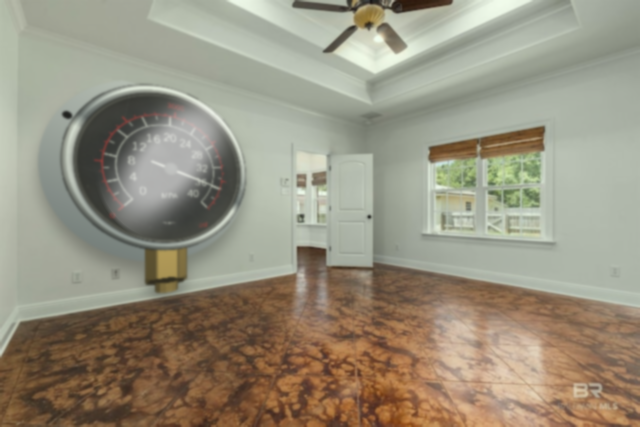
MPa 36
